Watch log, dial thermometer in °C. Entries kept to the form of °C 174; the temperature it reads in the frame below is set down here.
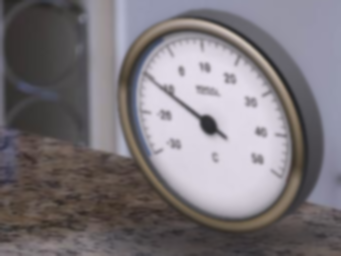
°C -10
